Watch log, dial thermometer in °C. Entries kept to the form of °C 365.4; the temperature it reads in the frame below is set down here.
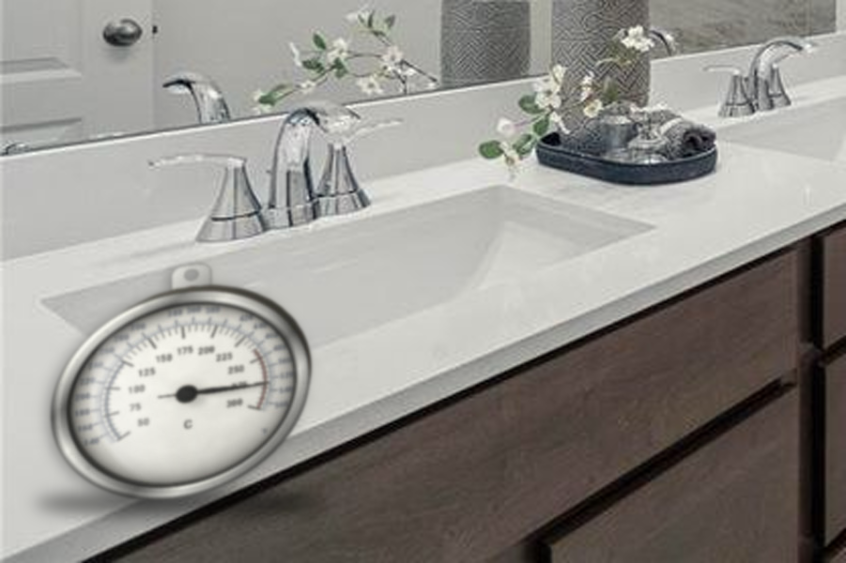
°C 275
